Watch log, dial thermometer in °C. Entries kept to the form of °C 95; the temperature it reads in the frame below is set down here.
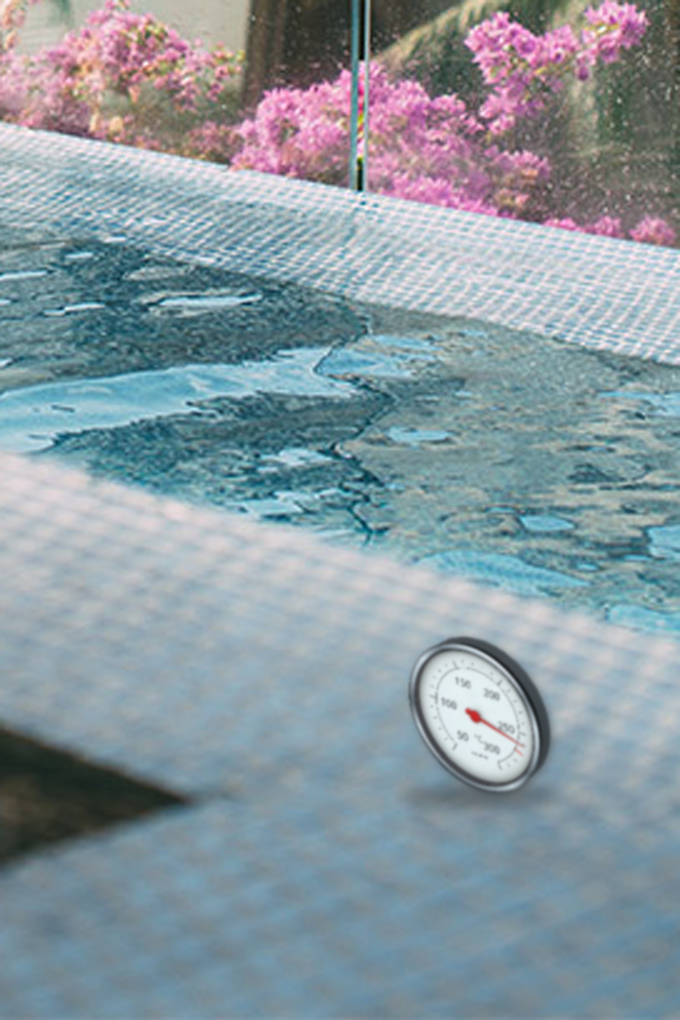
°C 260
